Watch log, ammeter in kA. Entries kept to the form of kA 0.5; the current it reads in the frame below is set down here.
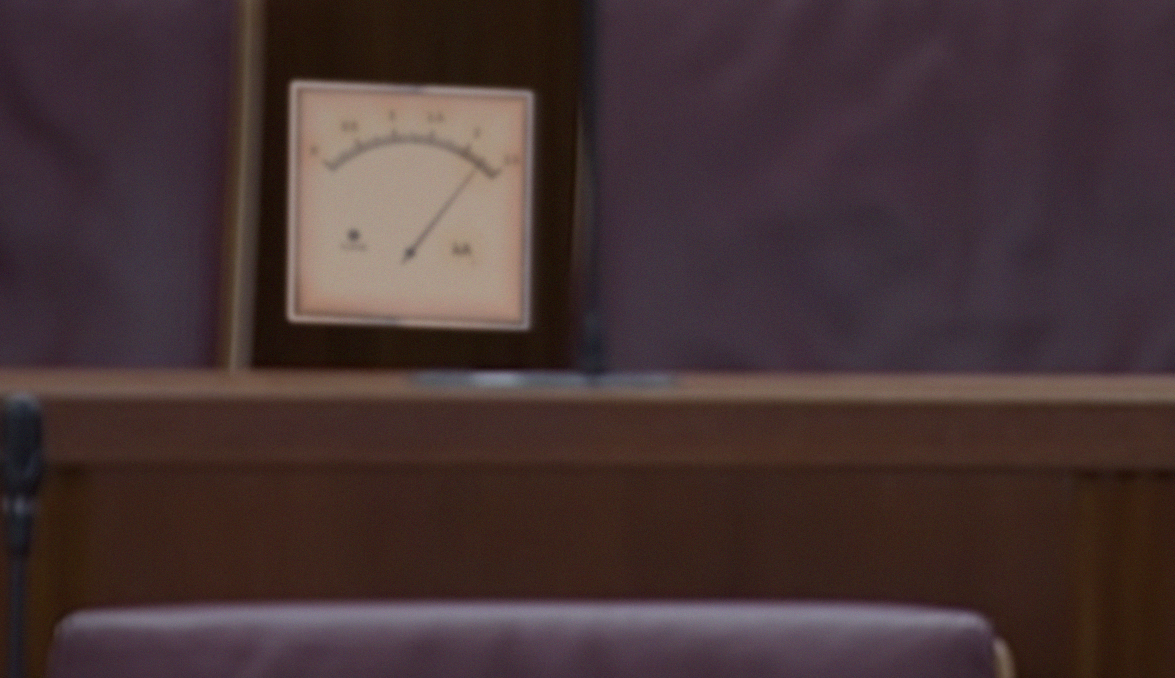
kA 2.25
